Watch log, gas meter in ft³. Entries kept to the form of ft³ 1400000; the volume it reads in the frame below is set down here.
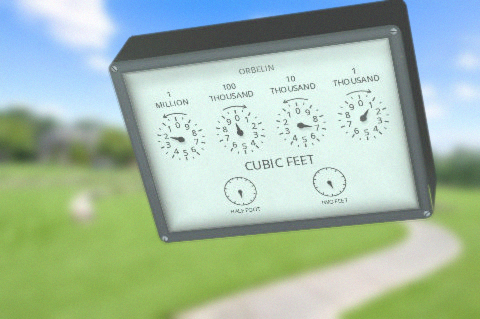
ft³ 197100
